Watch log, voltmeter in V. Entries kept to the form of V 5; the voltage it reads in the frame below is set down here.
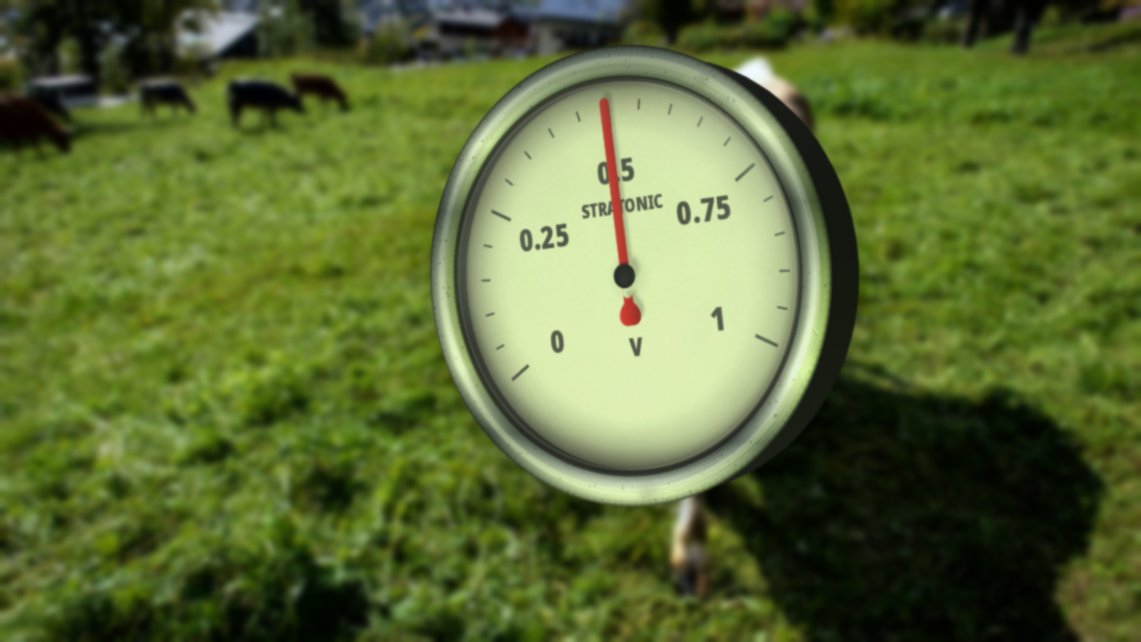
V 0.5
